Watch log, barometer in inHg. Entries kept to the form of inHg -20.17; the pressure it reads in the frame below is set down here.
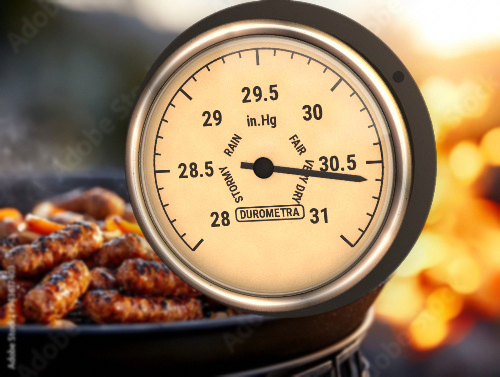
inHg 30.6
